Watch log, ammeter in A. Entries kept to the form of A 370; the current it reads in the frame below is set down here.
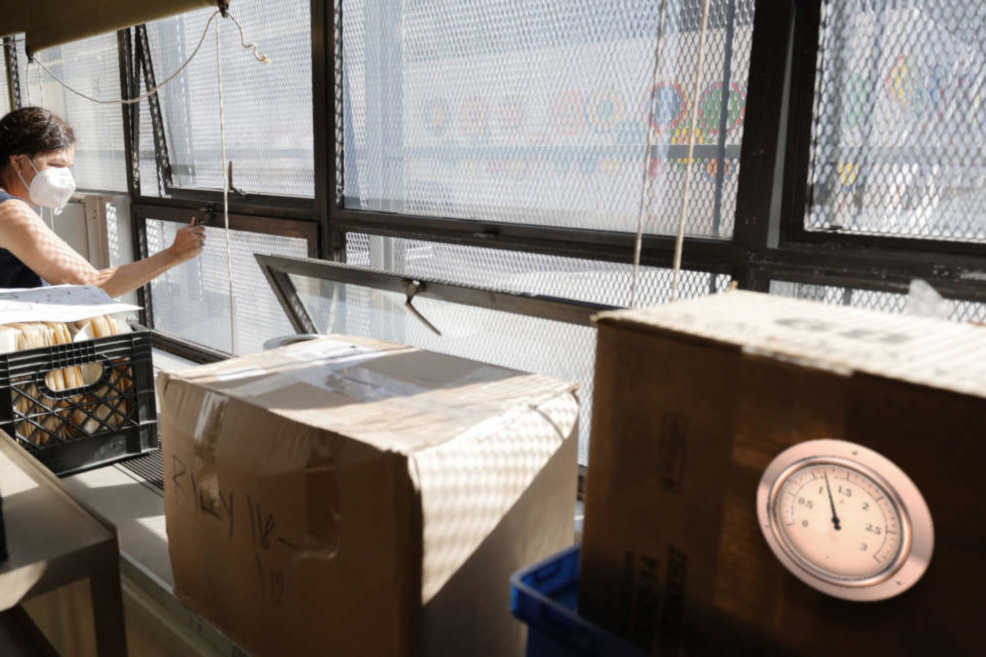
A 1.2
